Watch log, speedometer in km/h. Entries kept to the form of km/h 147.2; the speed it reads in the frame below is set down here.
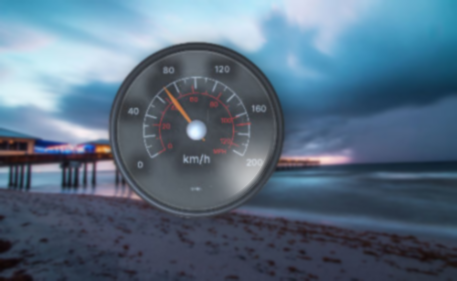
km/h 70
